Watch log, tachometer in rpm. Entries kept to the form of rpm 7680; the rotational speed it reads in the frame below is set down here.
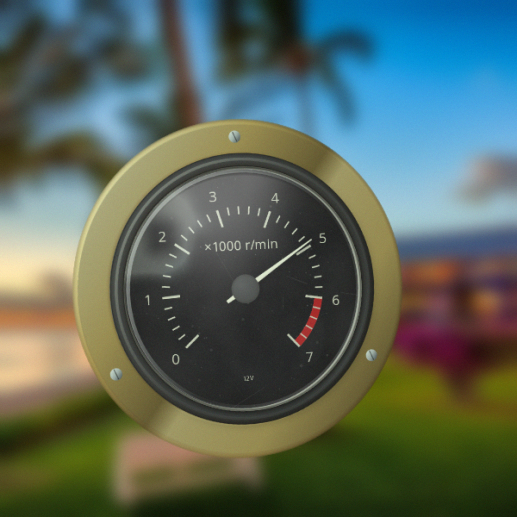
rpm 4900
